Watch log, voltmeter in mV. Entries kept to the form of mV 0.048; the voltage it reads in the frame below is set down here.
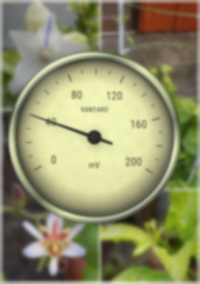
mV 40
